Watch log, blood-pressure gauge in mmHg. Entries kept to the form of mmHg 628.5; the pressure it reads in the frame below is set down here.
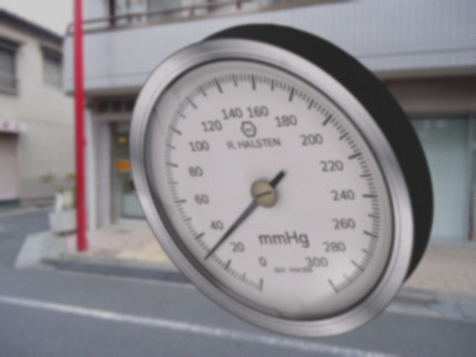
mmHg 30
